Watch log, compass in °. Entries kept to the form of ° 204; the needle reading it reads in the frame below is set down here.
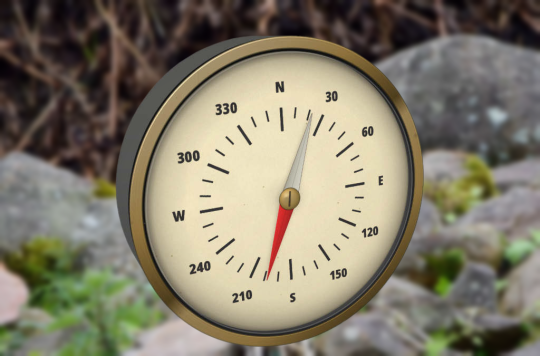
° 200
